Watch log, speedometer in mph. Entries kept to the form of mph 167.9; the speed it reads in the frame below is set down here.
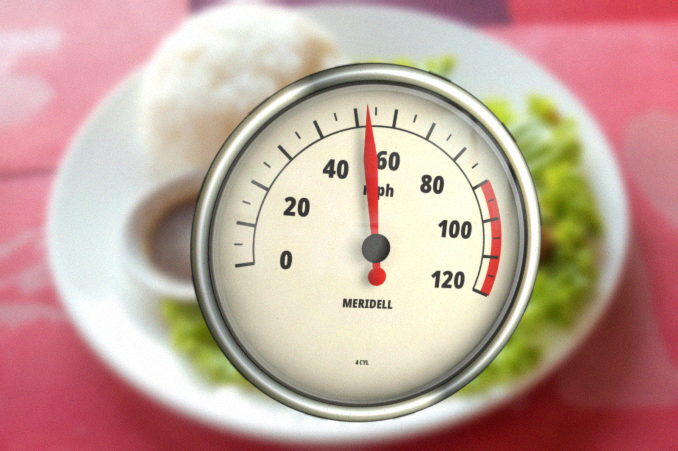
mph 52.5
